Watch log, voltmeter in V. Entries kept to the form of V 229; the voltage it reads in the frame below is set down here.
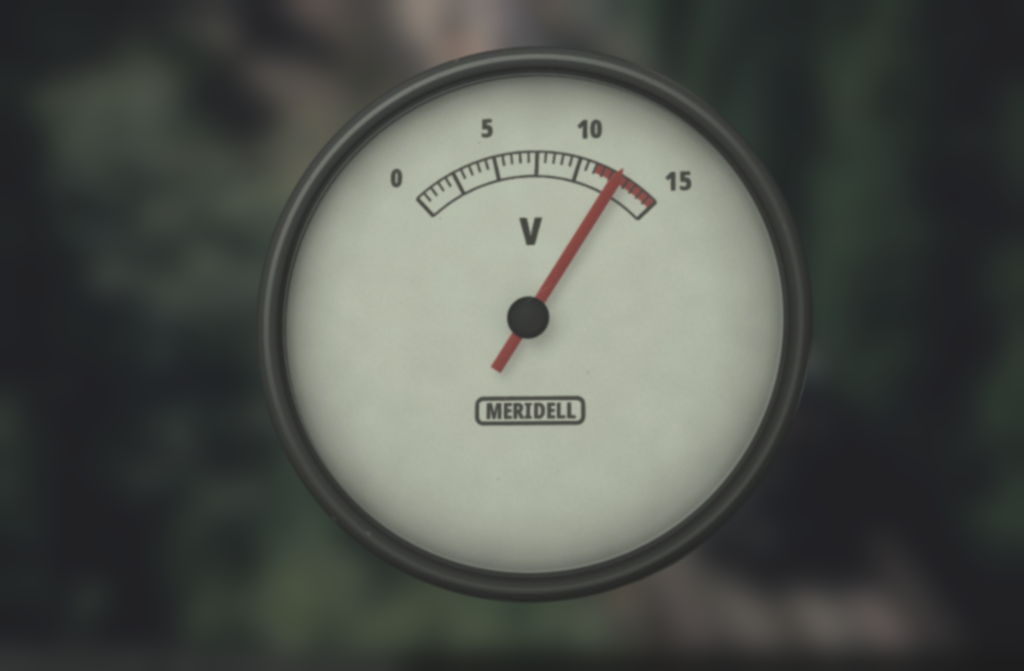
V 12.5
